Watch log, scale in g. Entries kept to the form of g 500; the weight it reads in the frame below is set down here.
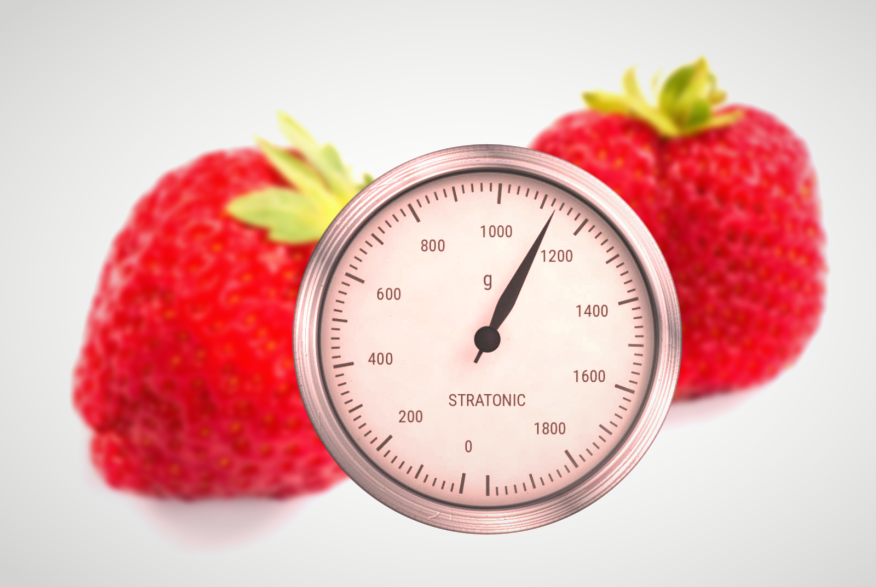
g 1130
